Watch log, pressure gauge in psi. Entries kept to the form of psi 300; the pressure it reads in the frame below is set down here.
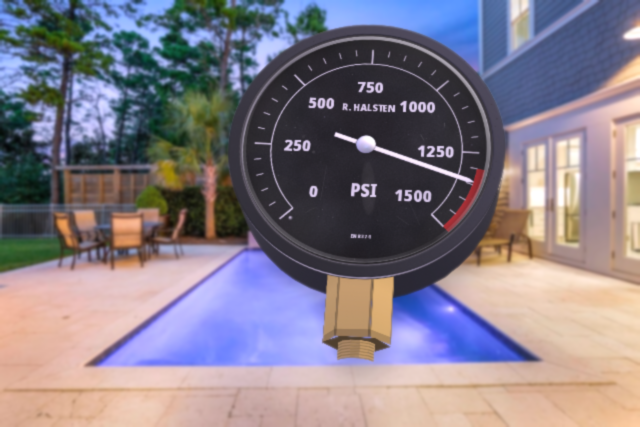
psi 1350
